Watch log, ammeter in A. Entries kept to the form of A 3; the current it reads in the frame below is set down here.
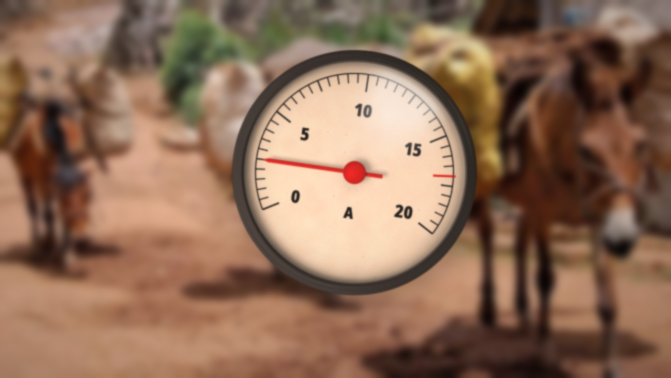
A 2.5
